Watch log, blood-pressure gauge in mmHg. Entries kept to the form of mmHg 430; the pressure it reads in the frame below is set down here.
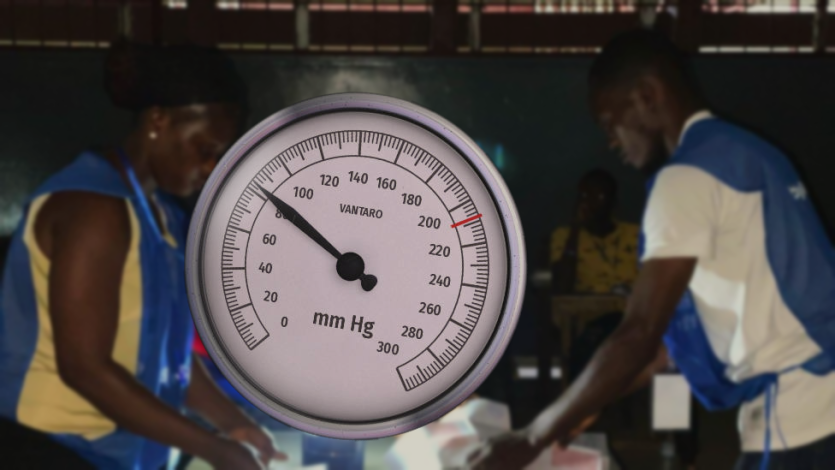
mmHg 84
